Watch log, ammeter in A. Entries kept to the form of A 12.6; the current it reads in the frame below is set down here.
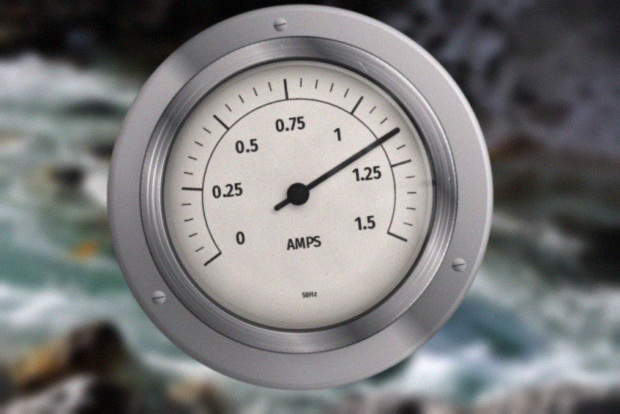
A 1.15
